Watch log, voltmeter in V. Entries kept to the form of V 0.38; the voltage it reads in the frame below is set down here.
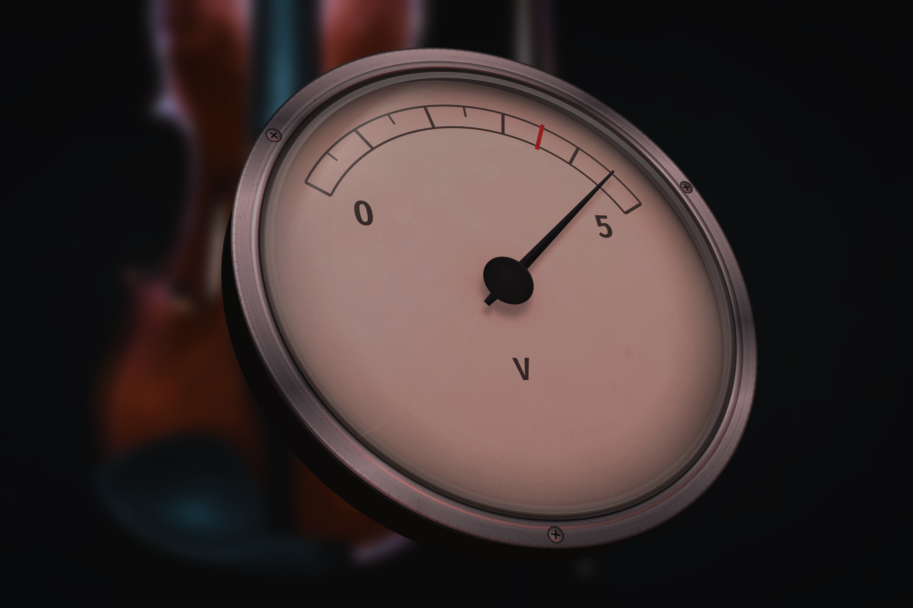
V 4.5
